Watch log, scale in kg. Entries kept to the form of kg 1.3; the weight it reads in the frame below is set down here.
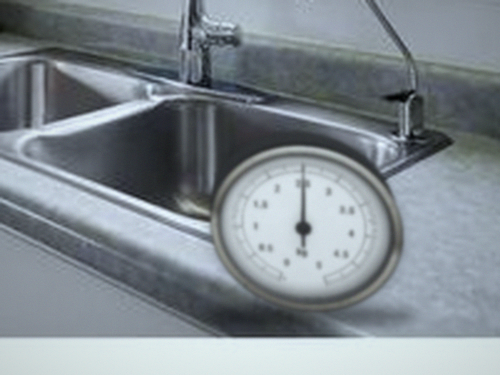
kg 2.5
